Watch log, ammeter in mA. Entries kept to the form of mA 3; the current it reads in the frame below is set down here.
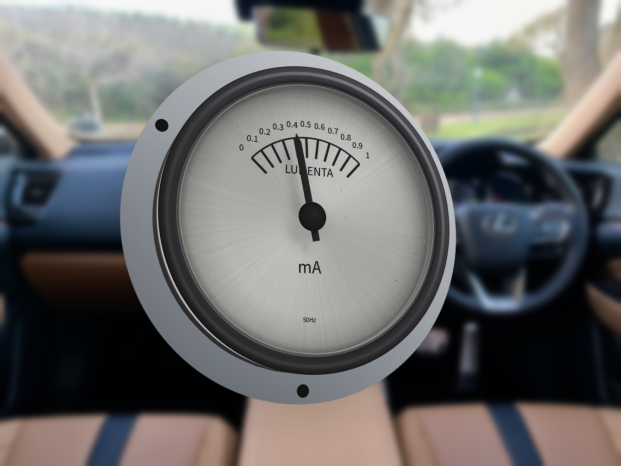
mA 0.4
